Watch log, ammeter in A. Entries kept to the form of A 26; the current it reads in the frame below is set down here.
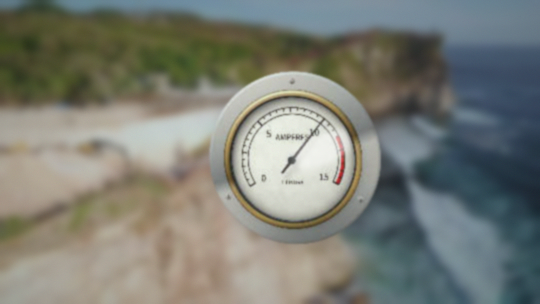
A 10
